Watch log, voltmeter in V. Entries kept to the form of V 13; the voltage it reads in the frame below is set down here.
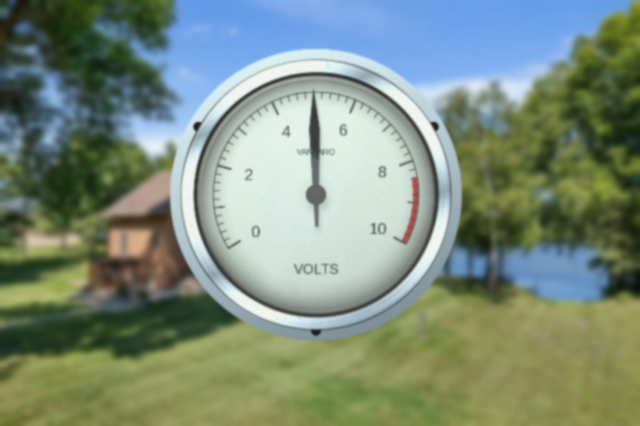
V 5
